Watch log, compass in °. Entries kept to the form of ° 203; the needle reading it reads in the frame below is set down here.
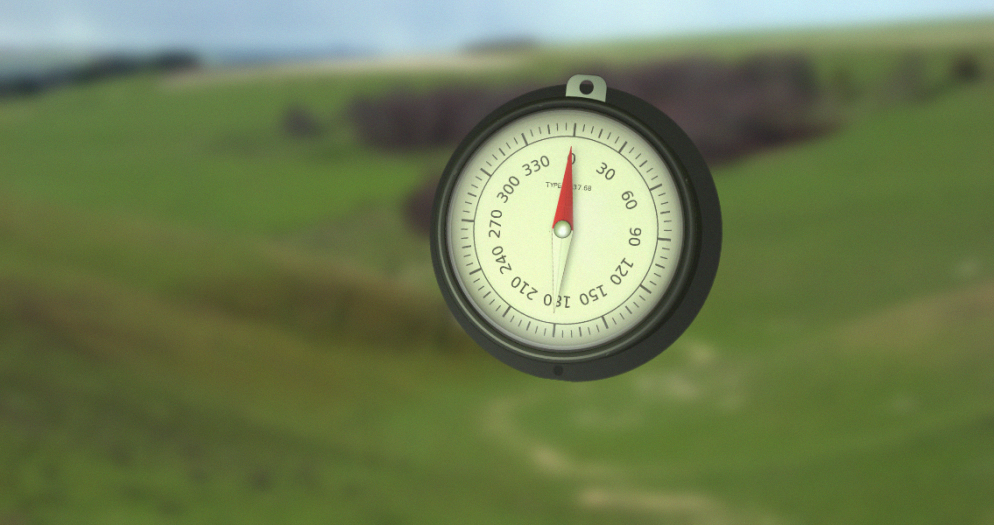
° 0
